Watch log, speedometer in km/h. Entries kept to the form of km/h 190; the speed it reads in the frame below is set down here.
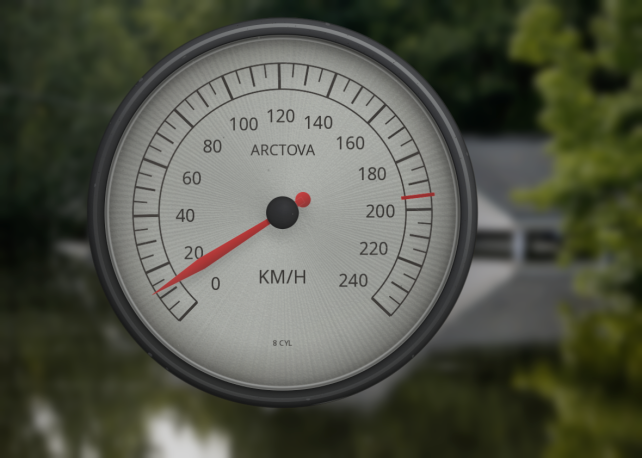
km/h 12.5
